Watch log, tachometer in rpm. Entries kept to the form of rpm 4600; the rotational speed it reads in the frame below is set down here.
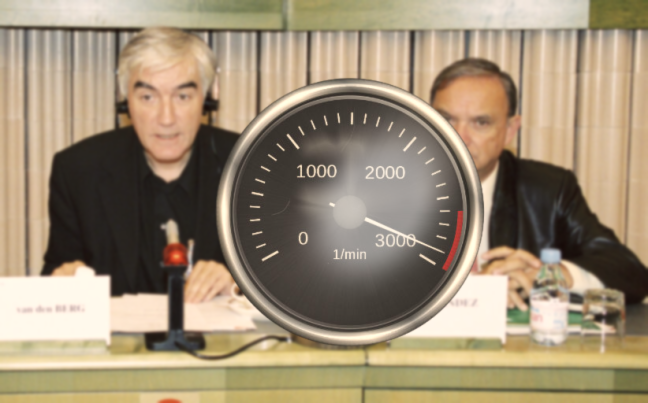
rpm 2900
